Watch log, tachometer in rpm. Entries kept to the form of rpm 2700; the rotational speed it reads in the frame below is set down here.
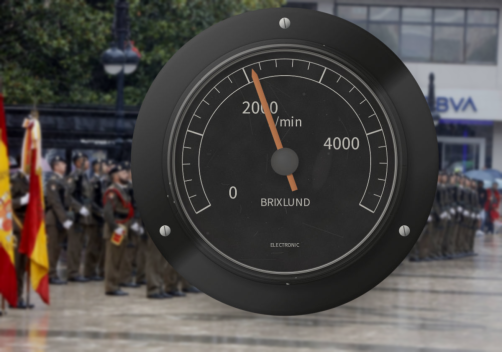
rpm 2100
